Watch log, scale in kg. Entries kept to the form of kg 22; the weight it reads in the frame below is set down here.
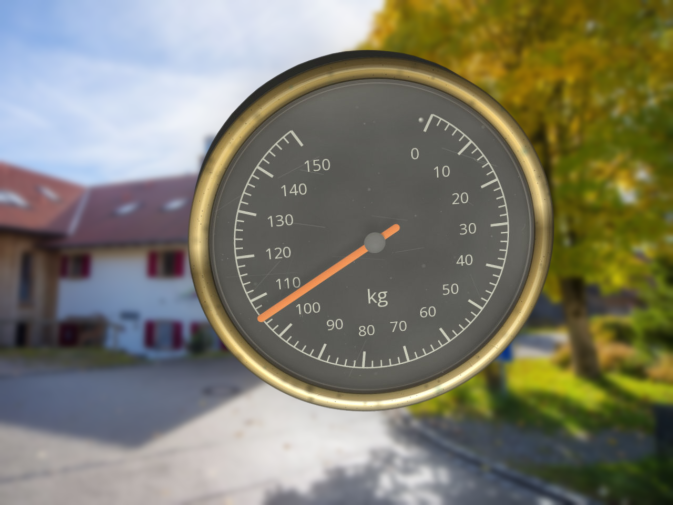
kg 106
